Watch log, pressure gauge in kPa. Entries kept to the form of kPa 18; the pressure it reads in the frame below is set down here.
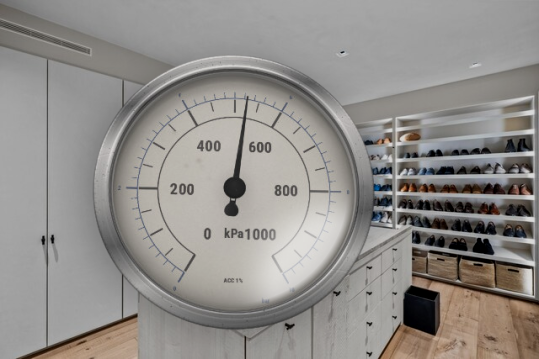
kPa 525
